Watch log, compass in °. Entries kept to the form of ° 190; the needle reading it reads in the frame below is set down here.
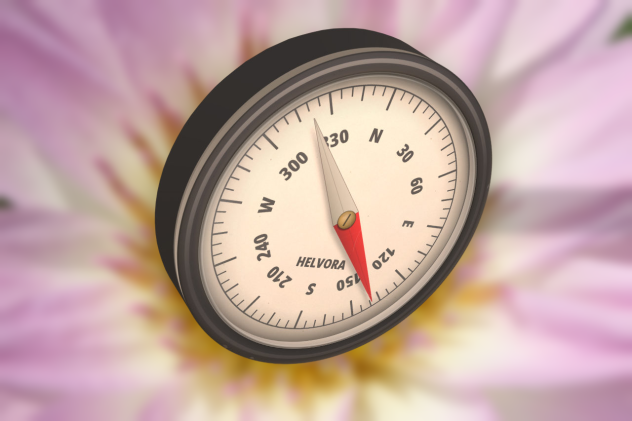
° 140
